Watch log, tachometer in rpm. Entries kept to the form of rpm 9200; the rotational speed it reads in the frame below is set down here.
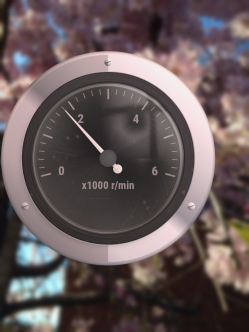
rpm 1800
